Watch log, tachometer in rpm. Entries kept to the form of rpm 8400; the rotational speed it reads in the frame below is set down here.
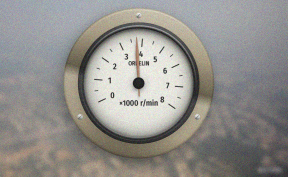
rpm 3750
